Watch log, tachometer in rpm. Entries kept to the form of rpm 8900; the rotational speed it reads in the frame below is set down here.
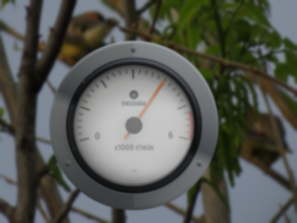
rpm 4000
